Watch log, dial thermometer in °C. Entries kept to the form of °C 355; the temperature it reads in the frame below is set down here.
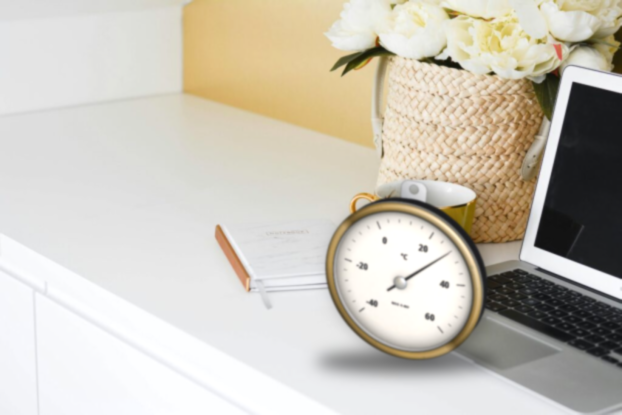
°C 28
